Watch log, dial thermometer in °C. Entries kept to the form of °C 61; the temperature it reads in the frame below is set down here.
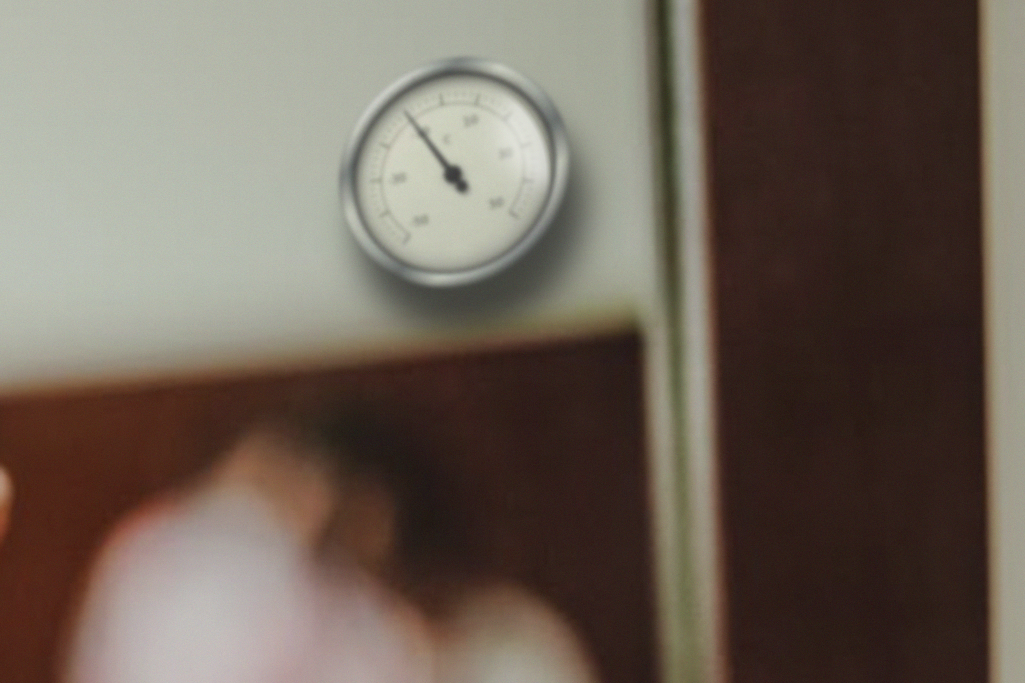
°C -10
